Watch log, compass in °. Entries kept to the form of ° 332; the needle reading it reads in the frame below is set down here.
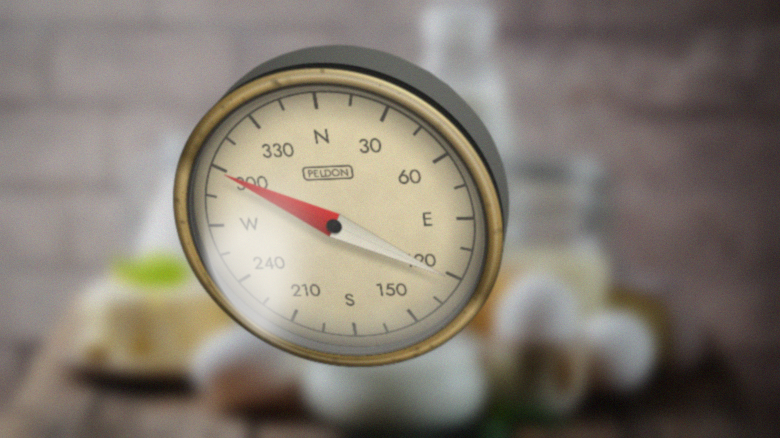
° 300
